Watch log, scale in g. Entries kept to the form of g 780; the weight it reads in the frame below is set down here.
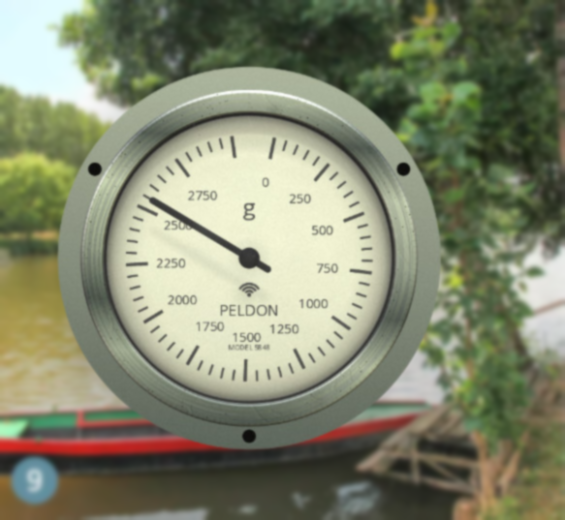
g 2550
